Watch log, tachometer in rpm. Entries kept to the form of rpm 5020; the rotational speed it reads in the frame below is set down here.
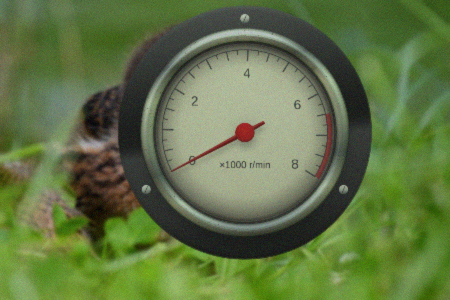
rpm 0
